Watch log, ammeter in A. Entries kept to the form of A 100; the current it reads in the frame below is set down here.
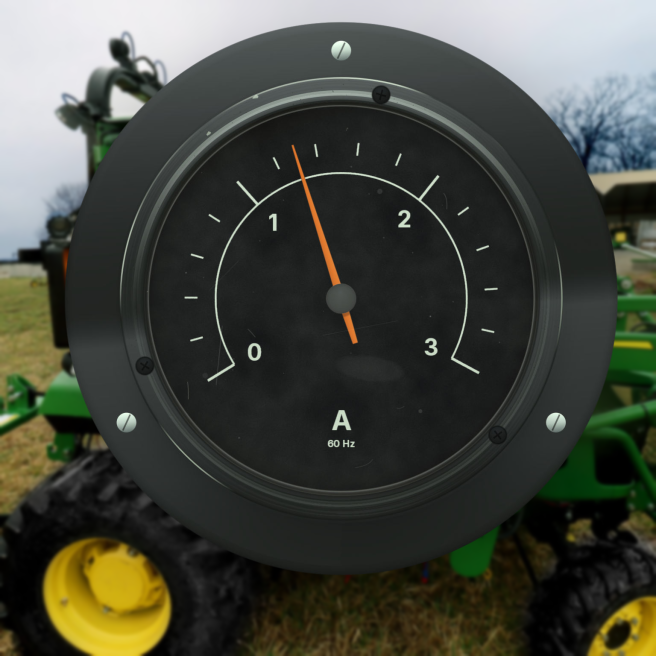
A 1.3
